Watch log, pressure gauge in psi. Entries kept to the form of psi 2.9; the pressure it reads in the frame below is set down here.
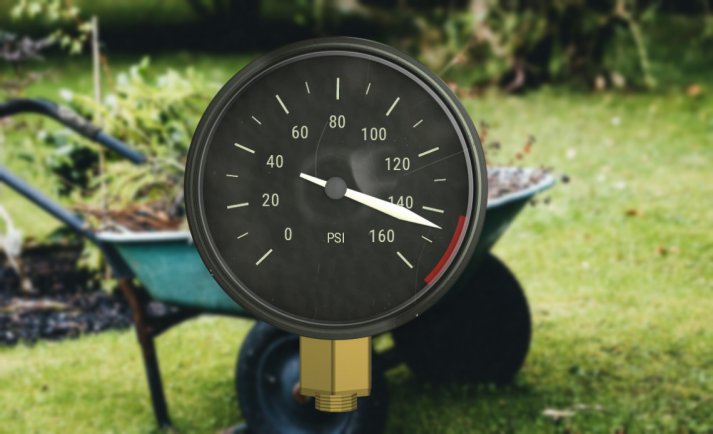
psi 145
